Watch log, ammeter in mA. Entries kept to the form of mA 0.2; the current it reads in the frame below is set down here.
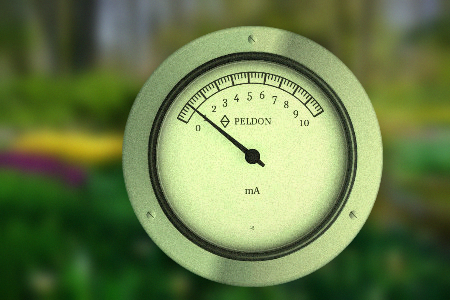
mA 1
